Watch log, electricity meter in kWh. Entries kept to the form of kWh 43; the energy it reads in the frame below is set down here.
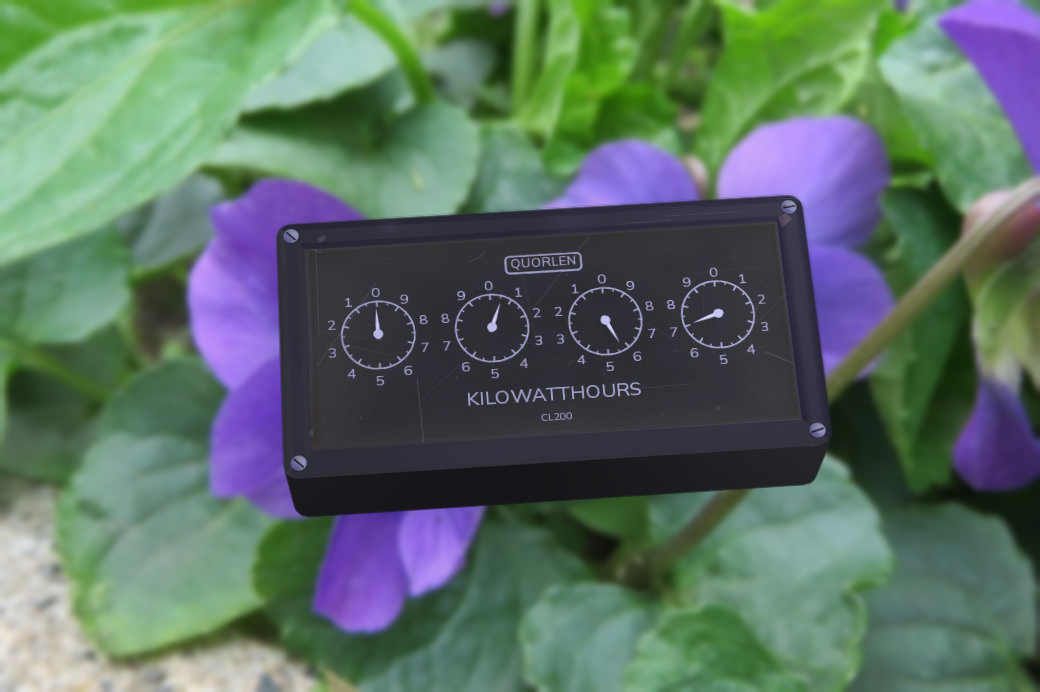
kWh 57
